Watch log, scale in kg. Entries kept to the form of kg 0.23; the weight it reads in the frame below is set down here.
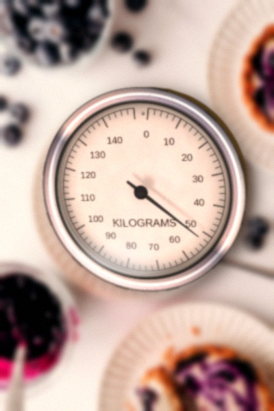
kg 52
